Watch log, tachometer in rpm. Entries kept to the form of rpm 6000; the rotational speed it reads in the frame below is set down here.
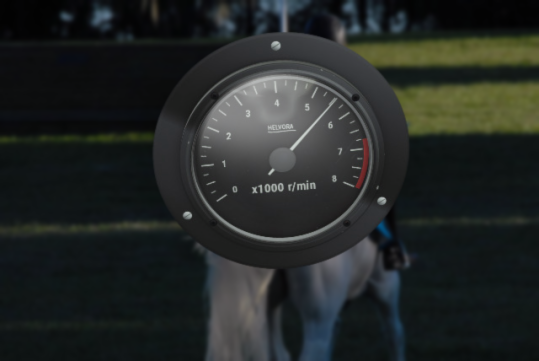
rpm 5500
